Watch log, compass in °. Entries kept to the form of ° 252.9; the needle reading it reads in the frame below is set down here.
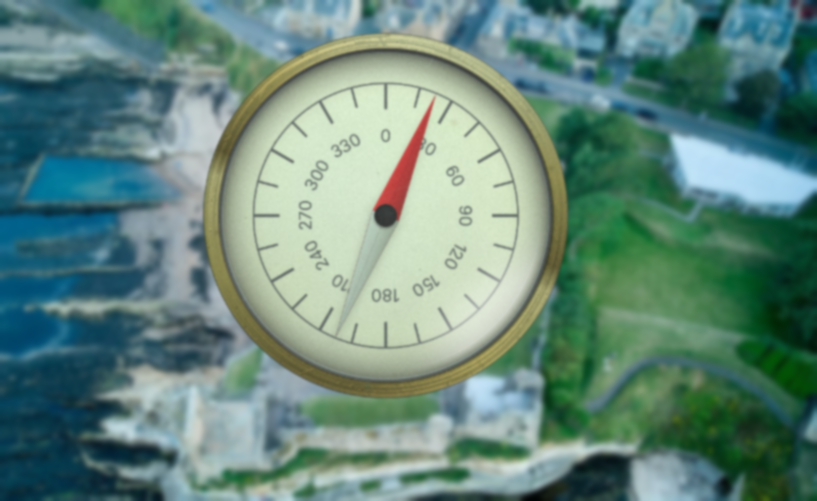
° 22.5
